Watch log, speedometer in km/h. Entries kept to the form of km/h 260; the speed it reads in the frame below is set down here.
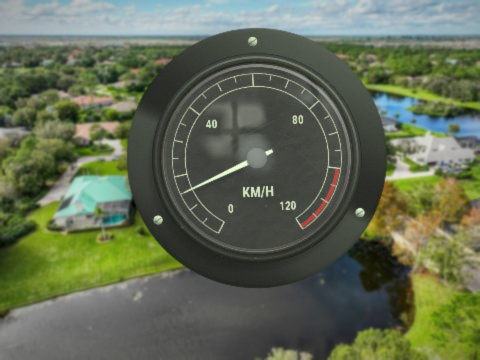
km/h 15
